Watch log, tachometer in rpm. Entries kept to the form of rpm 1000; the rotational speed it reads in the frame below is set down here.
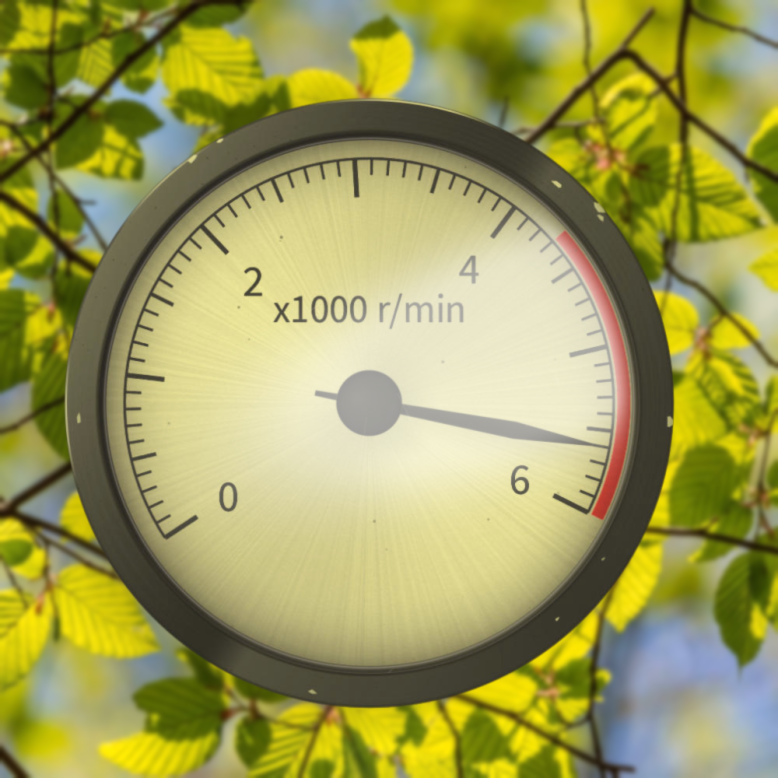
rpm 5600
